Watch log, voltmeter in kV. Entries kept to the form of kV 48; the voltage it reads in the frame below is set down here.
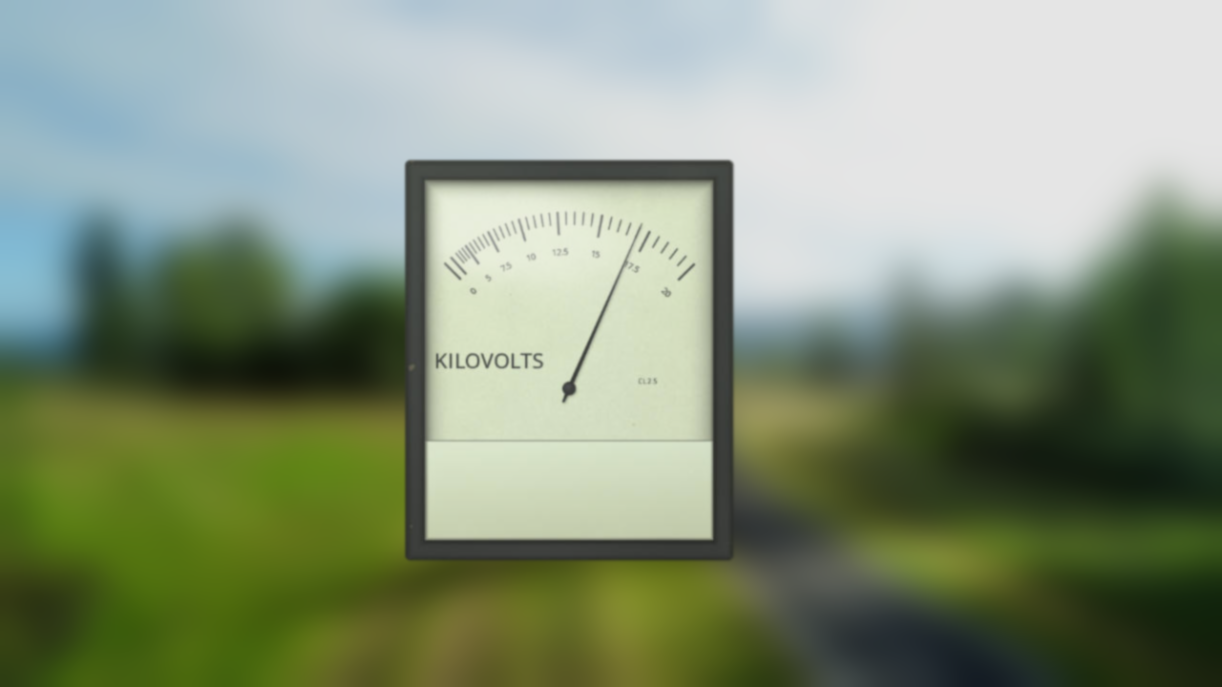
kV 17
